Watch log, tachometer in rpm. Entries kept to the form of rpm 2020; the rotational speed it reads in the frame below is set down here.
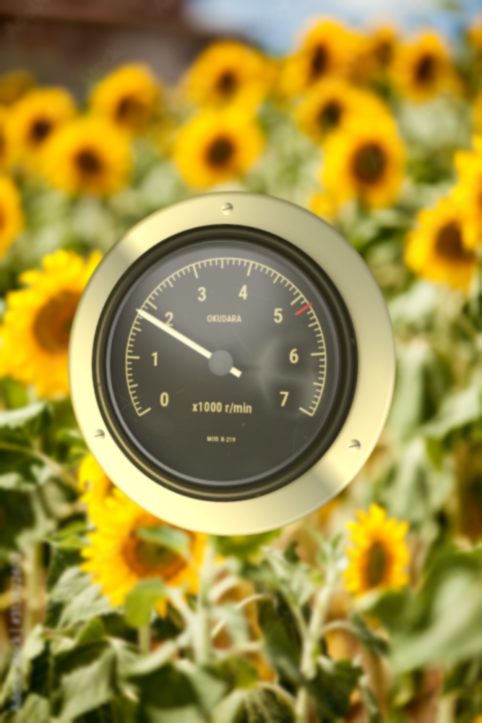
rpm 1800
